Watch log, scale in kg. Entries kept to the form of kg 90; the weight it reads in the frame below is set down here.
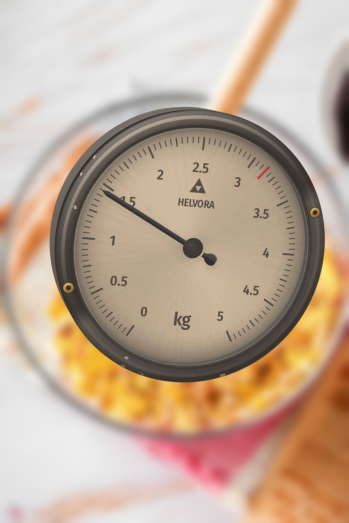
kg 1.45
